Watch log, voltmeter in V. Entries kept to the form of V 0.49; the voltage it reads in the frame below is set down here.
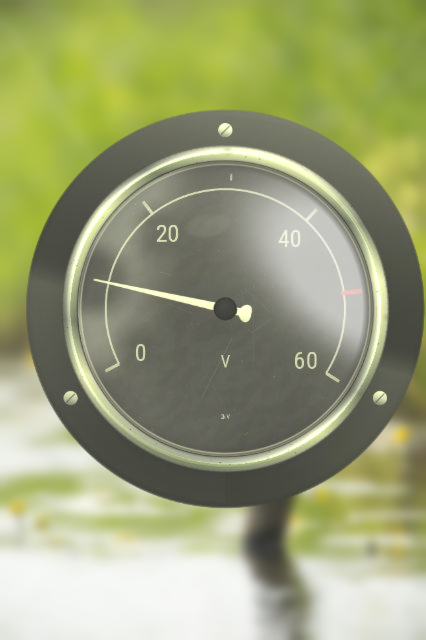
V 10
